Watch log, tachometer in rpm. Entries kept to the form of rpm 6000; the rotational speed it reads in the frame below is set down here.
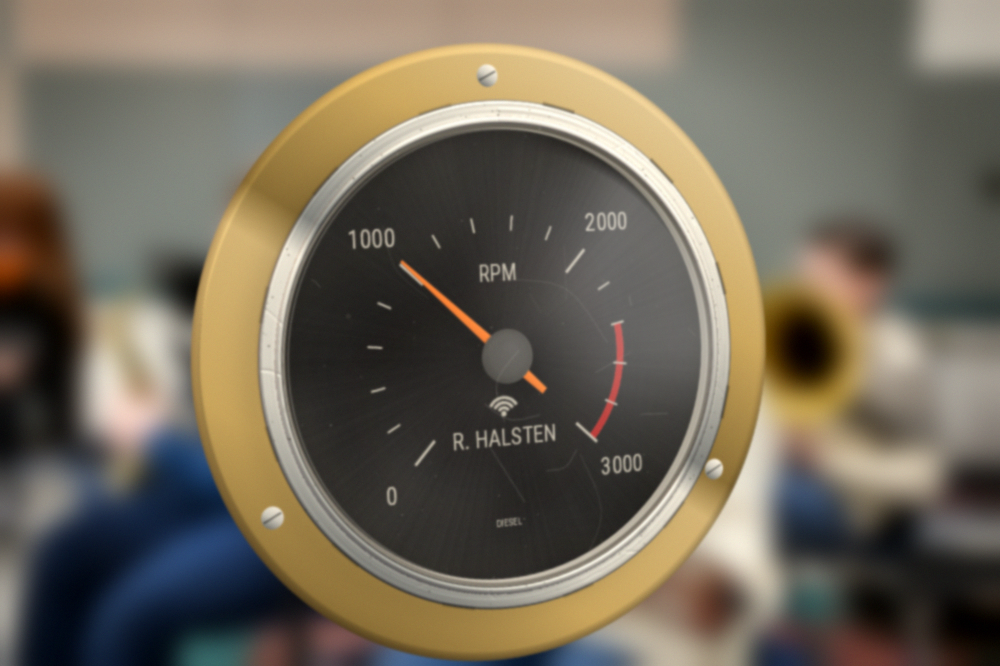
rpm 1000
